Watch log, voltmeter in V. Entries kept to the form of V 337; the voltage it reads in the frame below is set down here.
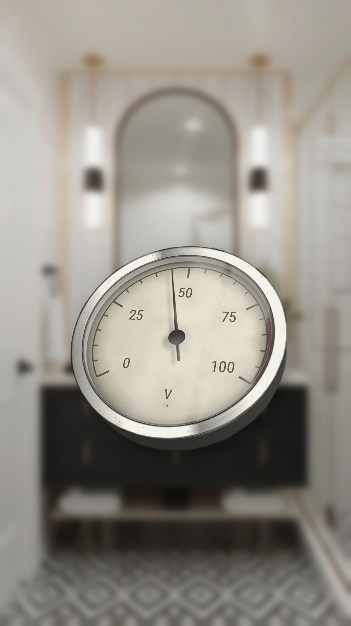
V 45
